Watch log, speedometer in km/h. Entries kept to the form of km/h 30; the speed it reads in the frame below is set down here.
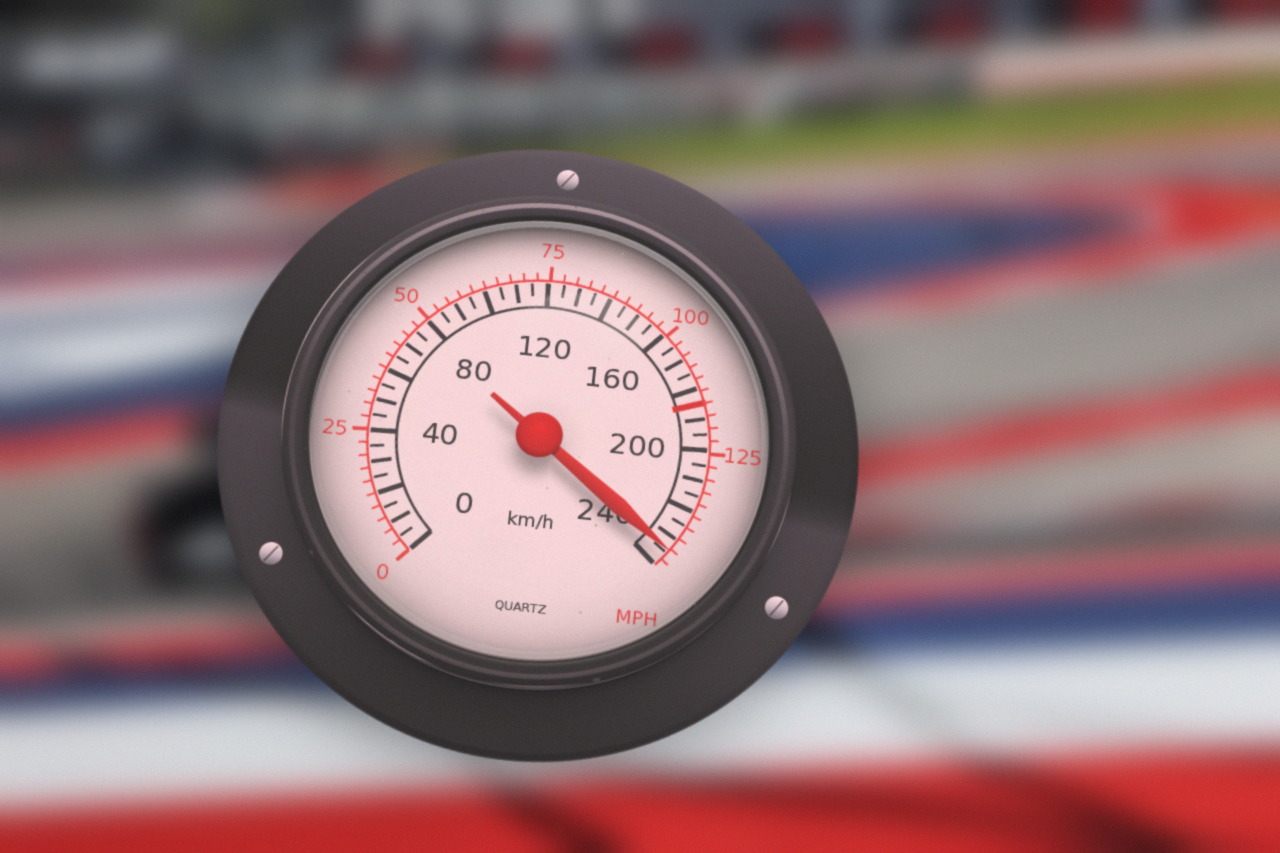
km/h 235
